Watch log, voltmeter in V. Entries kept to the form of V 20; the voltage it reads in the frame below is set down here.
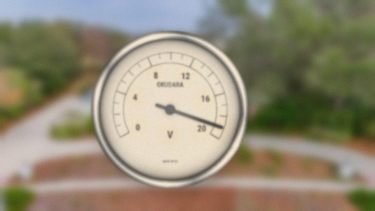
V 19
